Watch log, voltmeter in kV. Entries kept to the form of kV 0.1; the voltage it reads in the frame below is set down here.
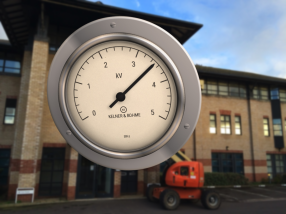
kV 3.5
